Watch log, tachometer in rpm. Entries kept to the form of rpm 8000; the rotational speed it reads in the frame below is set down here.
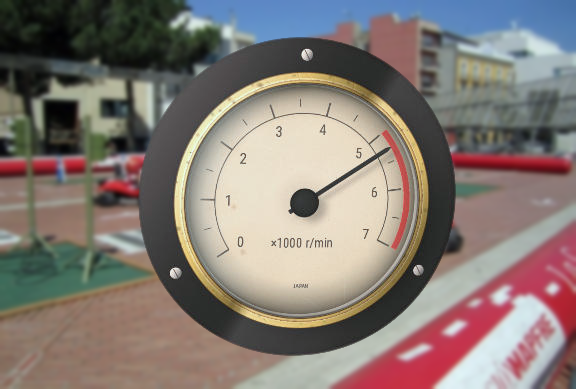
rpm 5250
